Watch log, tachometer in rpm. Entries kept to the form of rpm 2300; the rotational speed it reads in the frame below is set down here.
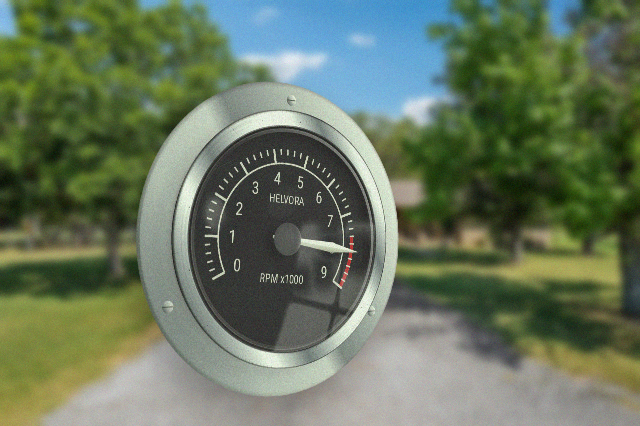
rpm 8000
